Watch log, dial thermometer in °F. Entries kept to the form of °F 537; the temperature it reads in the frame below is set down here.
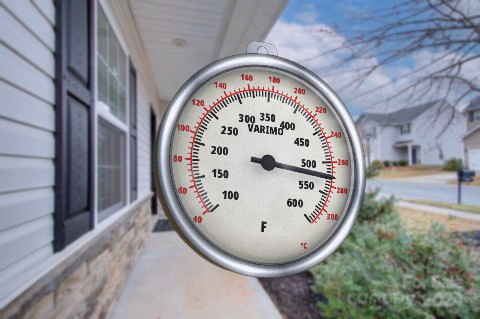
°F 525
